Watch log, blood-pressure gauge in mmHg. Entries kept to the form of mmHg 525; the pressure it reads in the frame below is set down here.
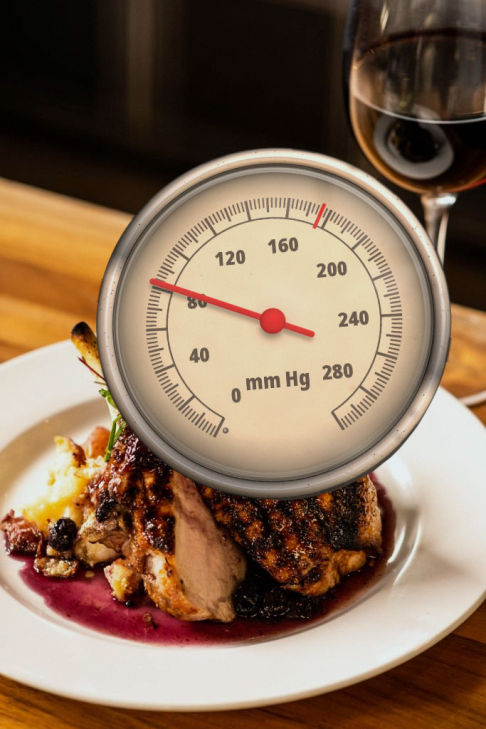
mmHg 82
